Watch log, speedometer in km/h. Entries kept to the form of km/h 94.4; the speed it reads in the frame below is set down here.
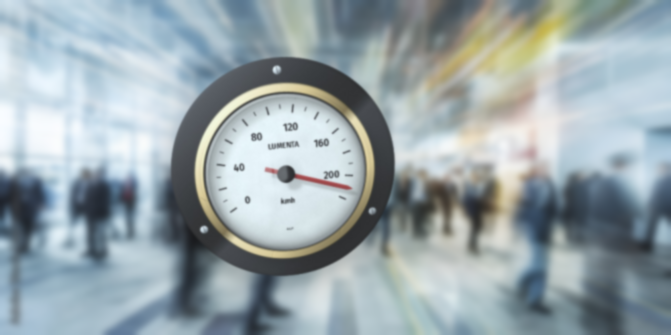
km/h 210
